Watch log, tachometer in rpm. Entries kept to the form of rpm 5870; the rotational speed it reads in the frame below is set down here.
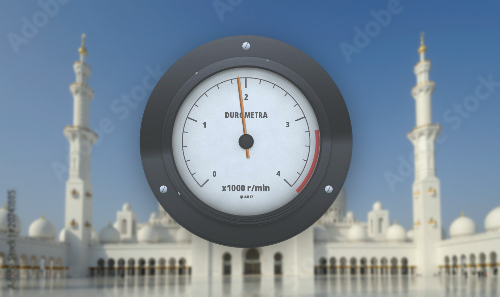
rpm 1900
